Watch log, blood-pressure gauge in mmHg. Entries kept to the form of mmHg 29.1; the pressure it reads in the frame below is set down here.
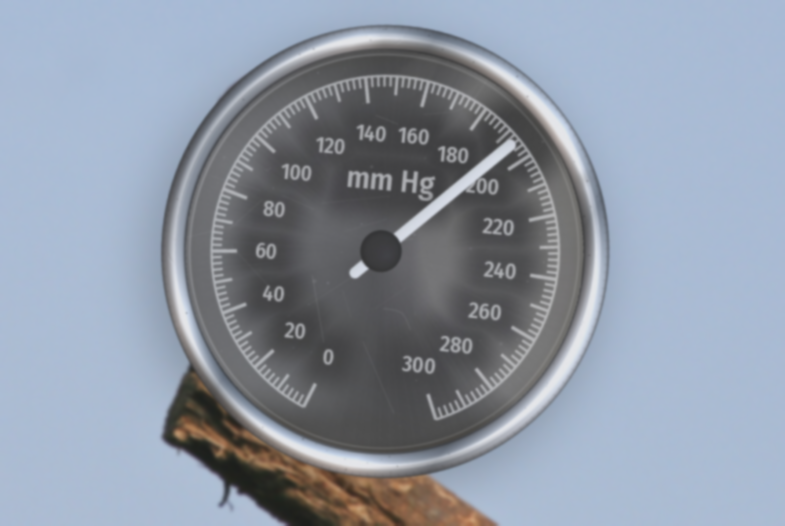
mmHg 194
